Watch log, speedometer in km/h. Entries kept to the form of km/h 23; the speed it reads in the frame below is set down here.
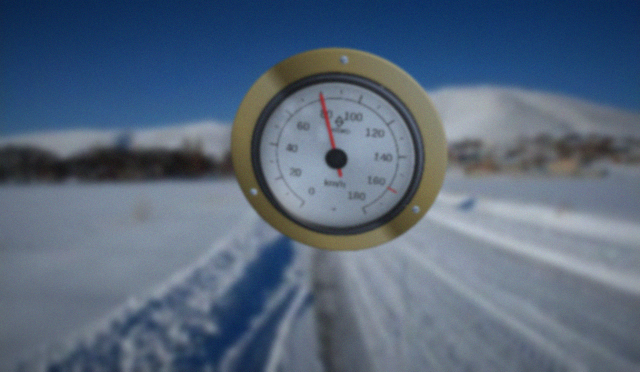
km/h 80
